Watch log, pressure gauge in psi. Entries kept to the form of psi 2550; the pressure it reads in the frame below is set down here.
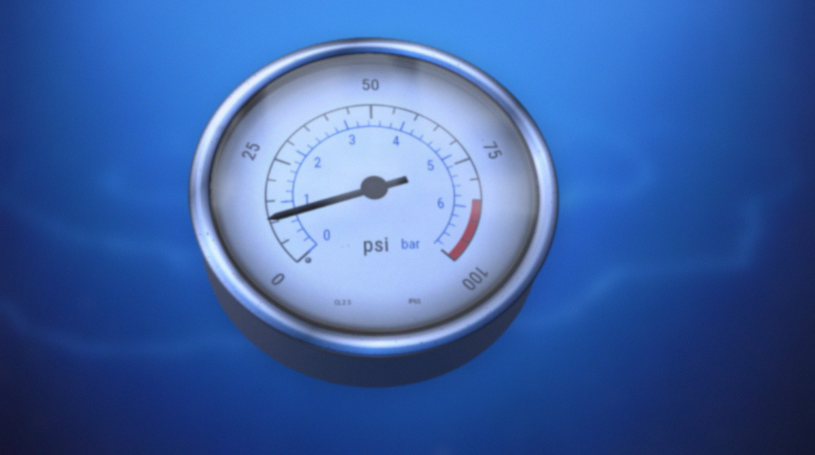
psi 10
